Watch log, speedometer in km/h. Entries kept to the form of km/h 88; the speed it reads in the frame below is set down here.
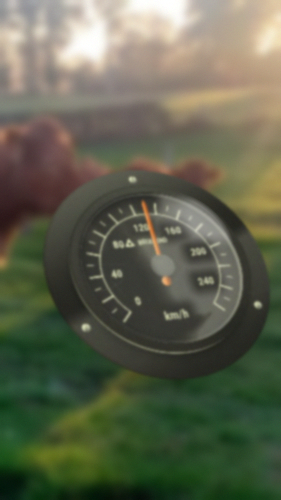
km/h 130
